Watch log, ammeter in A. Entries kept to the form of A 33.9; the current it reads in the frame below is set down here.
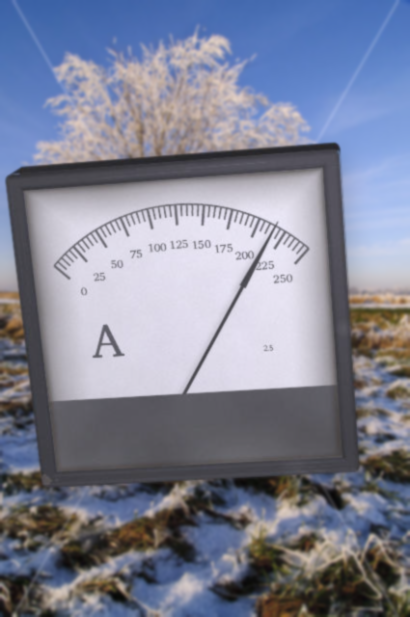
A 215
